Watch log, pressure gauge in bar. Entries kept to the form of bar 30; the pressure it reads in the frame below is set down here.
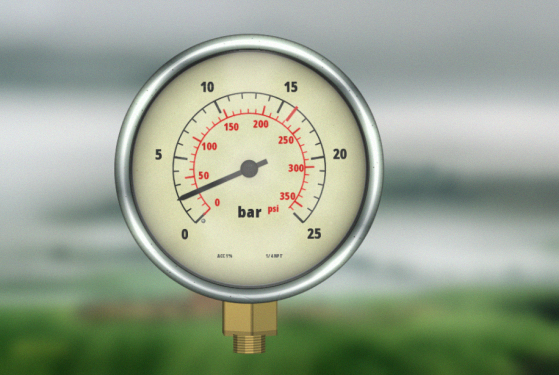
bar 2
